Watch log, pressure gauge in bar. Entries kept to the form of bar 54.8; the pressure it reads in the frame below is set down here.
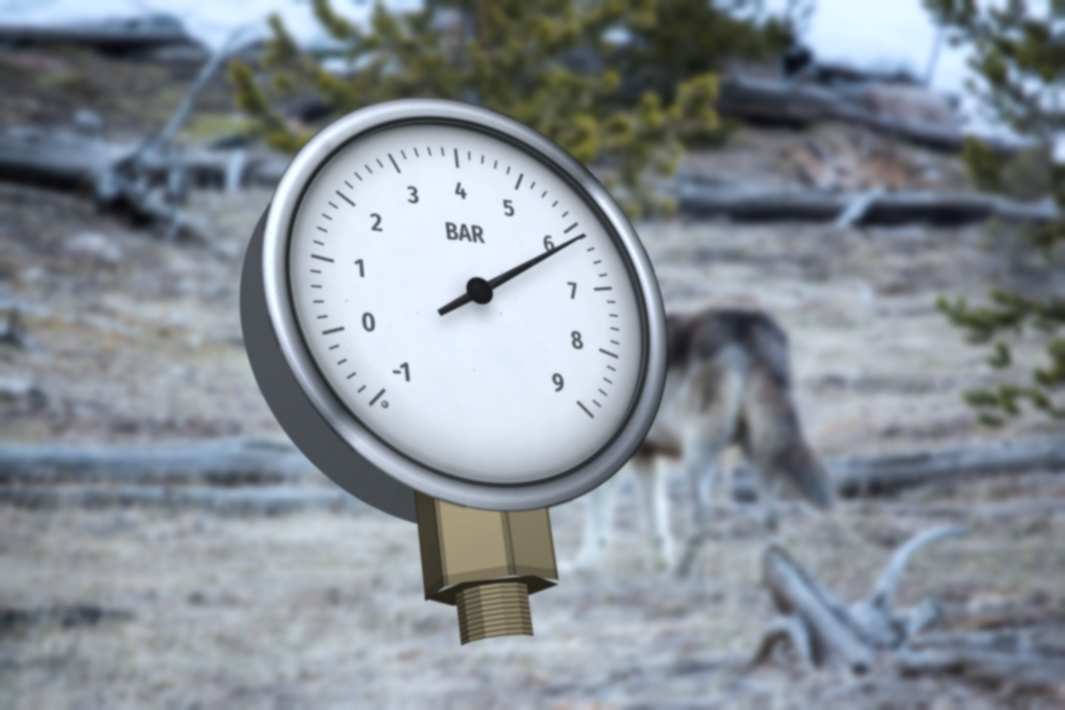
bar 6.2
